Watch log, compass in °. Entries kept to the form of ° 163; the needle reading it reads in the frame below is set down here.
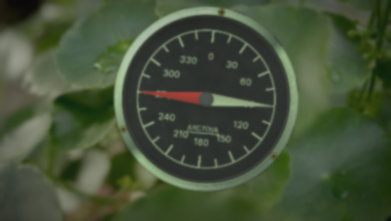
° 270
